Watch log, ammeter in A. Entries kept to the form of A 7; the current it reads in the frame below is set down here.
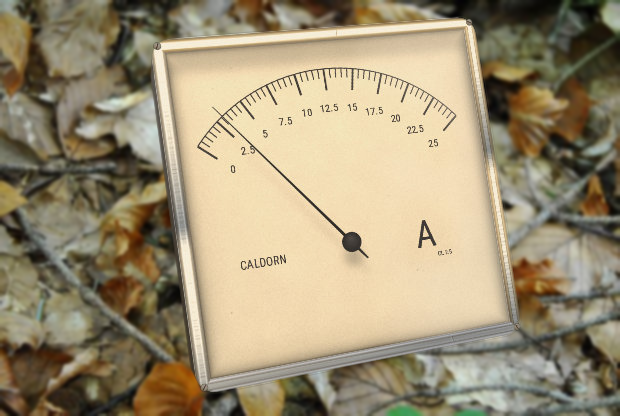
A 3
